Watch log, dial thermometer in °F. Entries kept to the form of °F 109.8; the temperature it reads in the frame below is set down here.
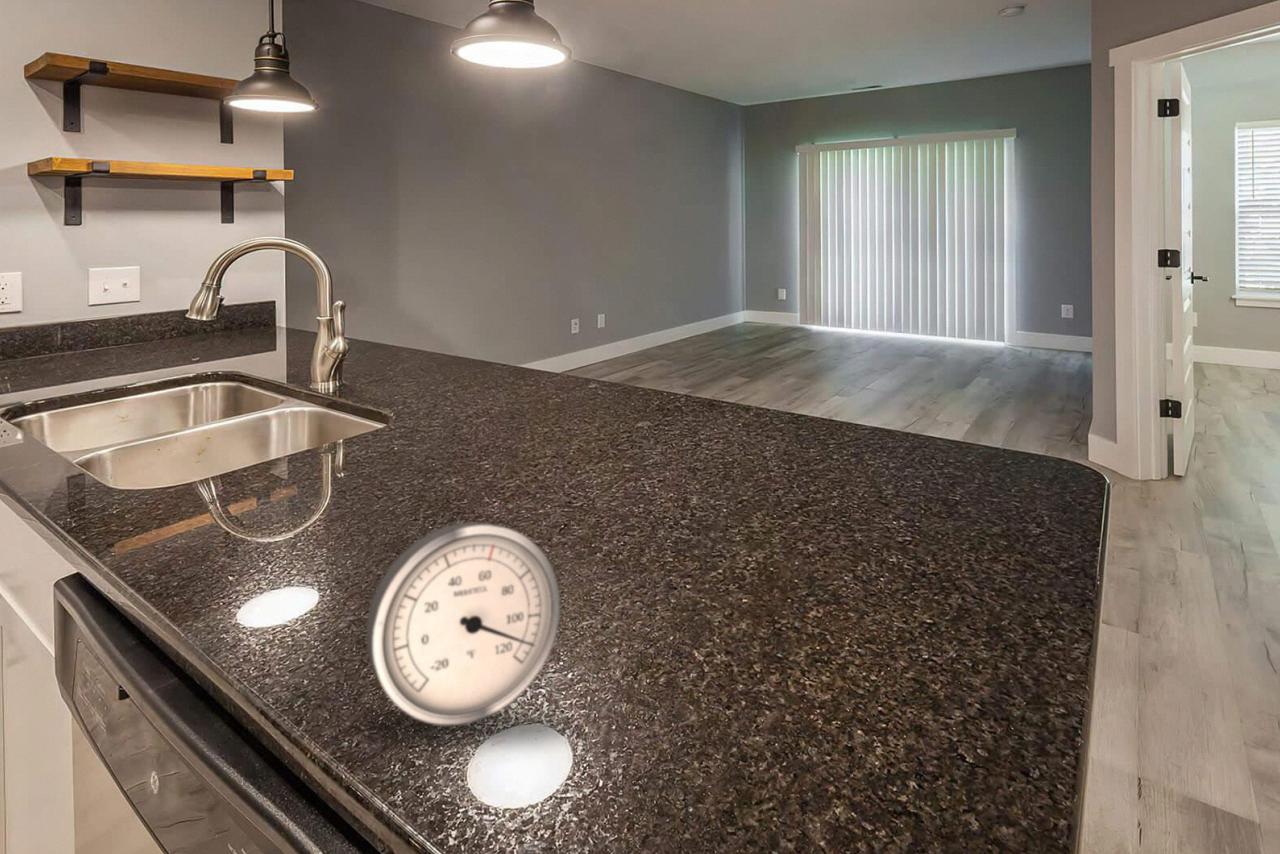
°F 112
